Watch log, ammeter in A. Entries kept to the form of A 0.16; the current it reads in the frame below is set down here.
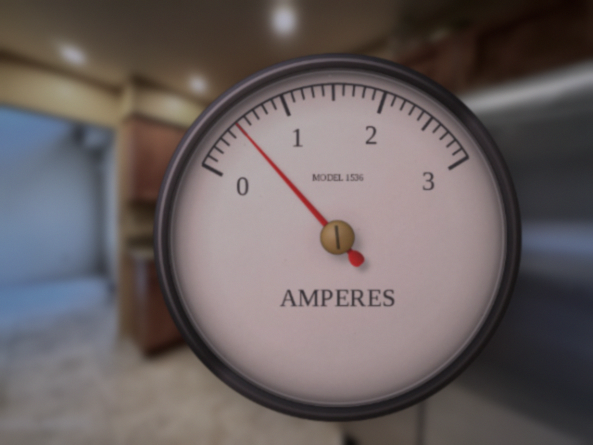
A 0.5
